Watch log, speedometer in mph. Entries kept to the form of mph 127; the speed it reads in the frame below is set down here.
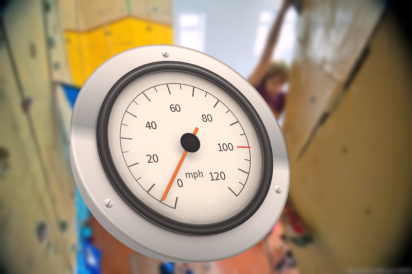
mph 5
